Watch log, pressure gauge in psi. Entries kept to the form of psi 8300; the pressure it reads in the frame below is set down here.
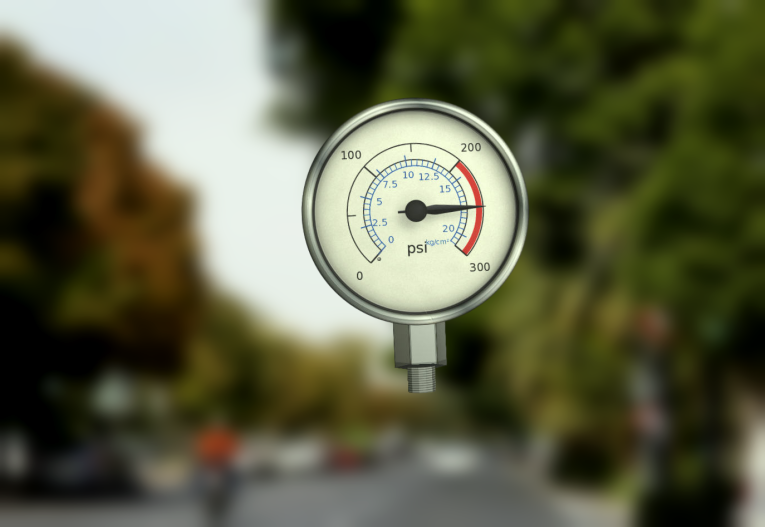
psi 250
